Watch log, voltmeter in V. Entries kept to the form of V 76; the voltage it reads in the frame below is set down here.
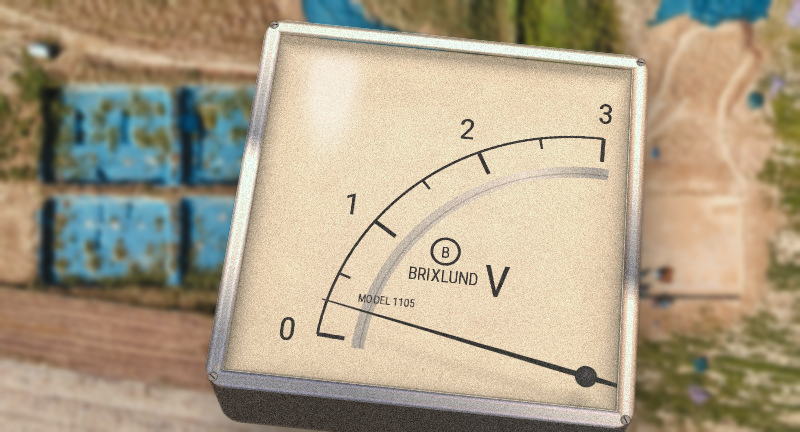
V 0.25
